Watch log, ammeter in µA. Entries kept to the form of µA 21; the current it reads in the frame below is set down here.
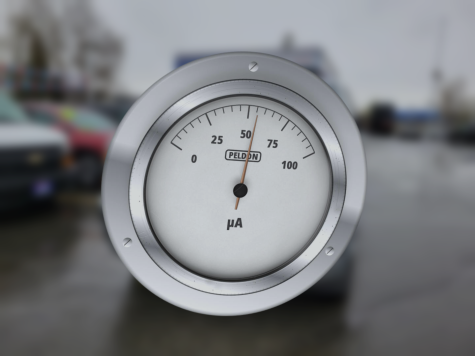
µA 55
